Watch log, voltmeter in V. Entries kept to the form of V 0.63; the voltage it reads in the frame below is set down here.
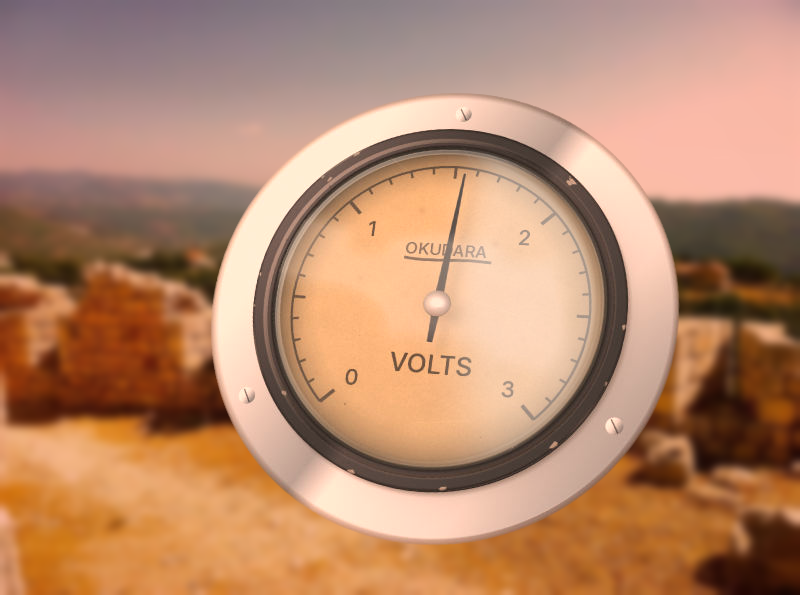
V 1.55
